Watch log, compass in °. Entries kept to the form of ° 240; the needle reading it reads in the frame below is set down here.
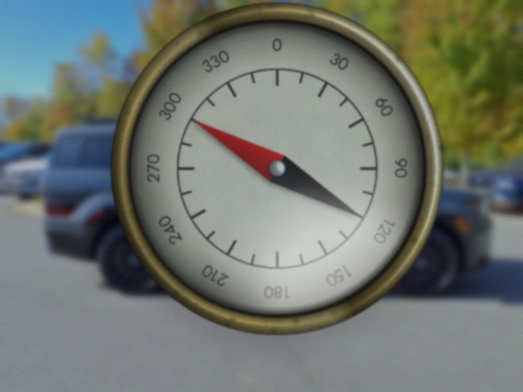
° 300
